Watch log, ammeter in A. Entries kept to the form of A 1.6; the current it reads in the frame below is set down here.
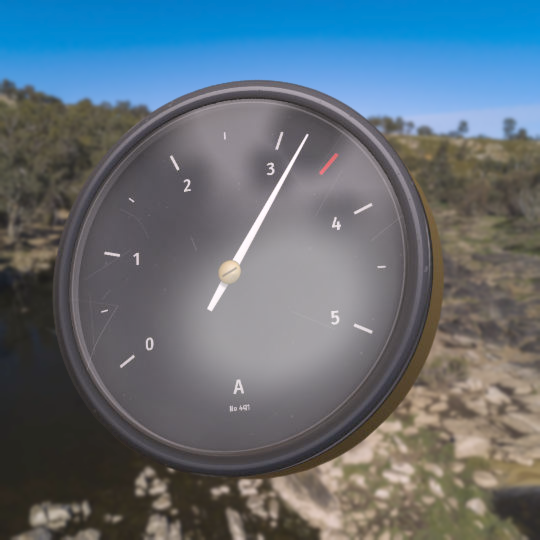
A 3.25
